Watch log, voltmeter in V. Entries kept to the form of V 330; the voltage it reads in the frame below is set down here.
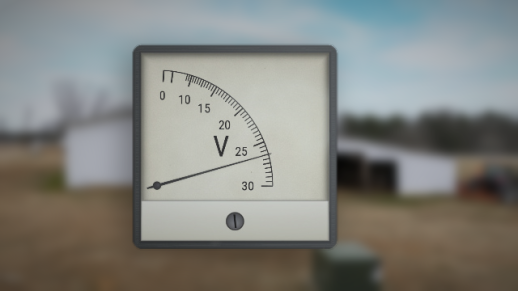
V 26.5
